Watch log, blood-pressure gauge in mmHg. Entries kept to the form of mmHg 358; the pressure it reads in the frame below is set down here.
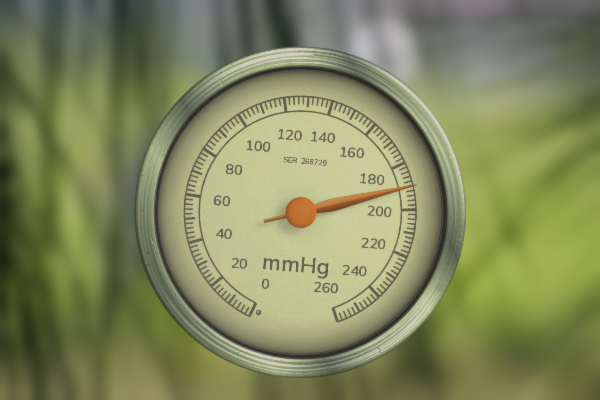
mmHg 190
